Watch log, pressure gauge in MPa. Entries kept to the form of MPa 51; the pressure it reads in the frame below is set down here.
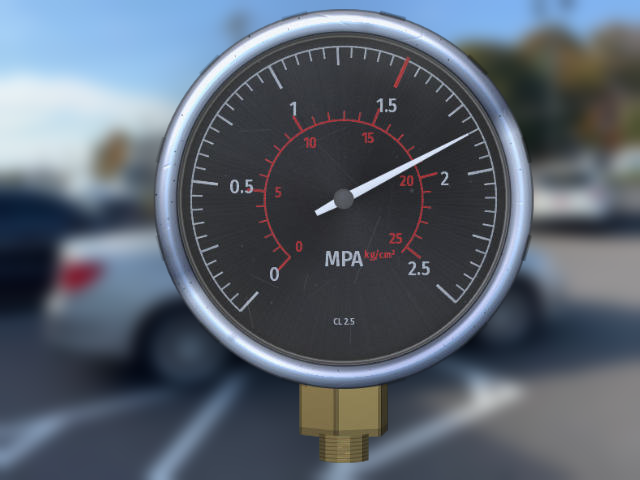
MPa 1.85
